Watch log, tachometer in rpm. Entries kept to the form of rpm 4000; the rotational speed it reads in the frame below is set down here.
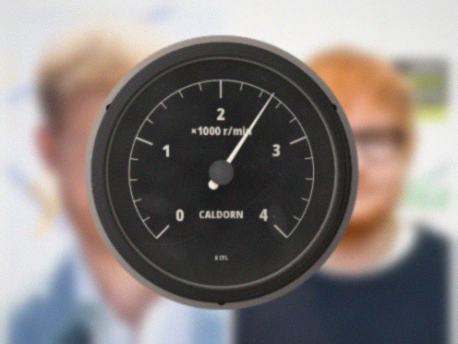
rpm 2500
